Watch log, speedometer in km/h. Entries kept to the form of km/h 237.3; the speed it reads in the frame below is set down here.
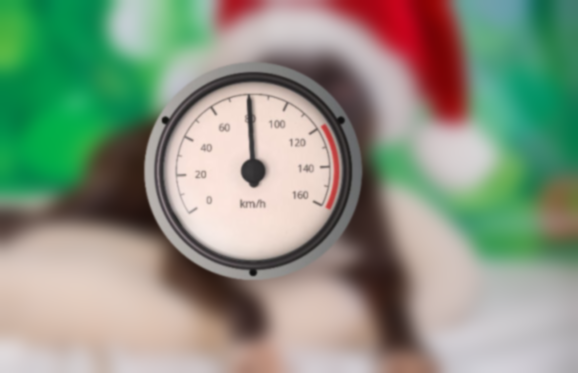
km/h 80
